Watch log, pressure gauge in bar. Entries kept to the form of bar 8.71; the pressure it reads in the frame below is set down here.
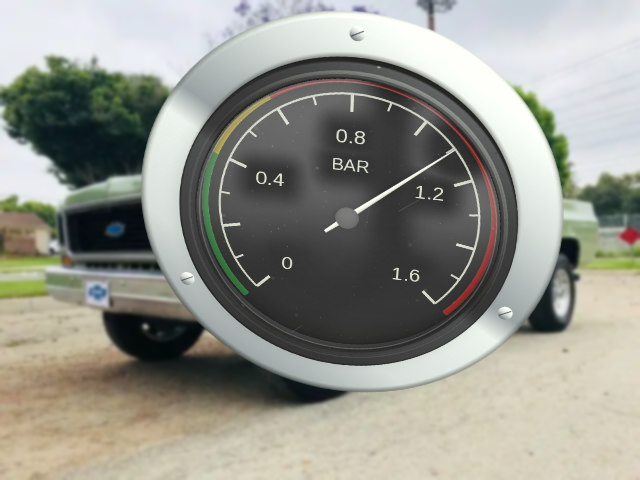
bar 1.1
